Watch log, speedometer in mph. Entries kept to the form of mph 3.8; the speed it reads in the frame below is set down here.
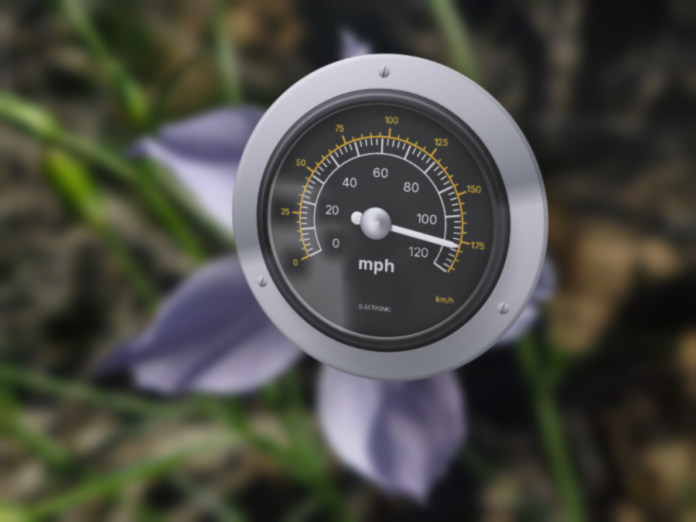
mph 110
